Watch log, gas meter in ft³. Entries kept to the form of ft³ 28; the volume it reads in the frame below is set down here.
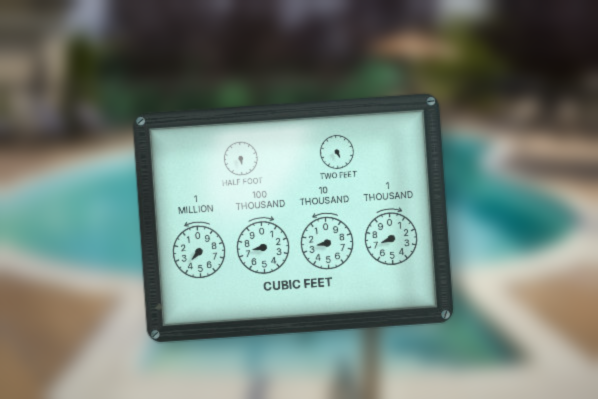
ft³ 372700
